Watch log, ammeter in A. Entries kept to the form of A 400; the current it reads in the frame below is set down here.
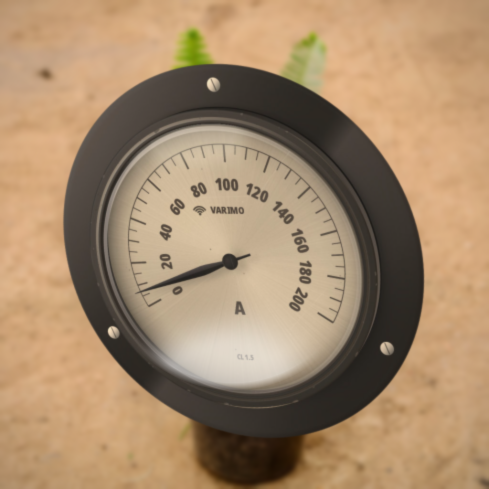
A 7.5
